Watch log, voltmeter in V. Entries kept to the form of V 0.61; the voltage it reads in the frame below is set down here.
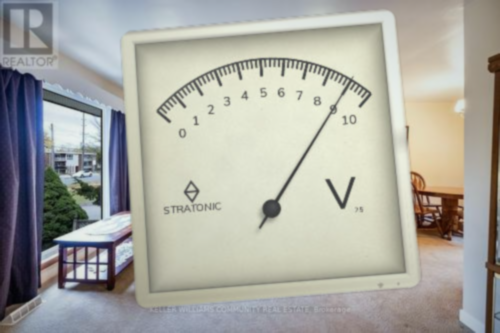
V 9
